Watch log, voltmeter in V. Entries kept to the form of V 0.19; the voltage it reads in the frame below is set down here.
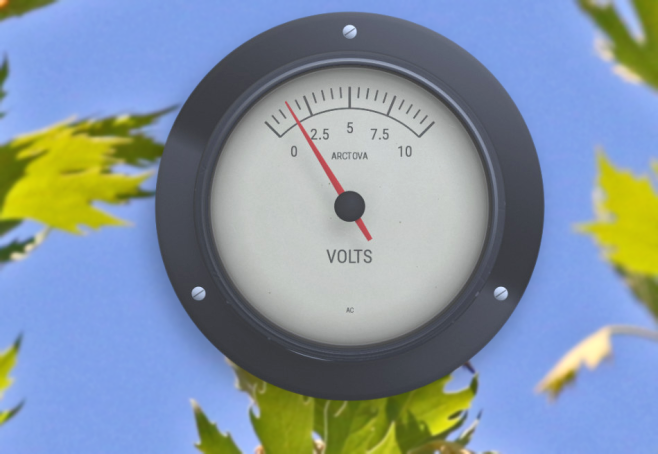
V 1.5
